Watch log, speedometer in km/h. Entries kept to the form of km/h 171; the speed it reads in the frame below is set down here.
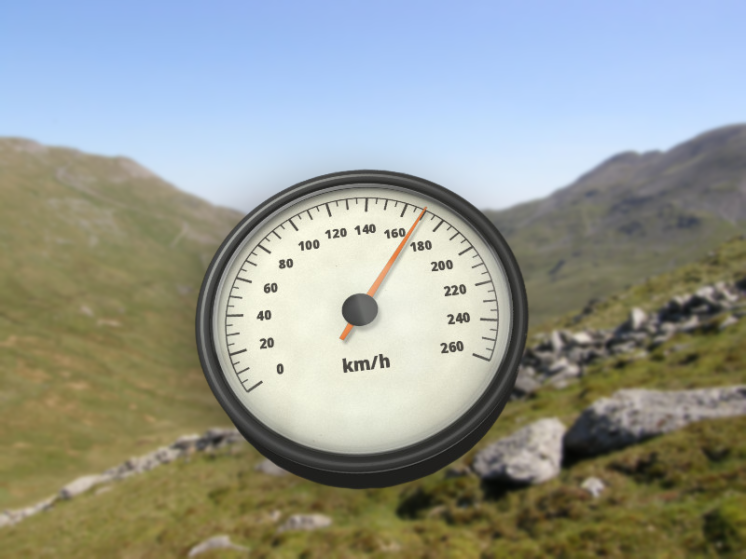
km/h 170
